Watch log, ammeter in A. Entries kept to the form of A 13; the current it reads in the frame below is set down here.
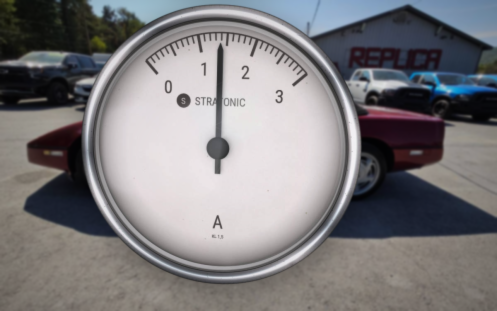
A 1.4
